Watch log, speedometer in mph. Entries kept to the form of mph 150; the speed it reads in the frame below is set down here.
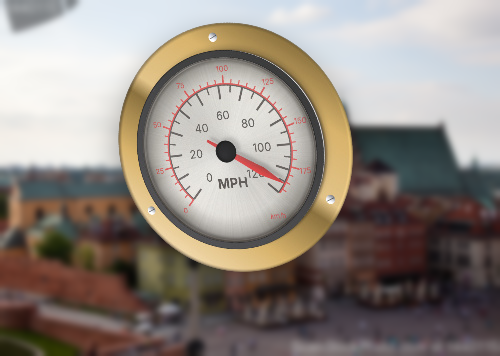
mph 115
